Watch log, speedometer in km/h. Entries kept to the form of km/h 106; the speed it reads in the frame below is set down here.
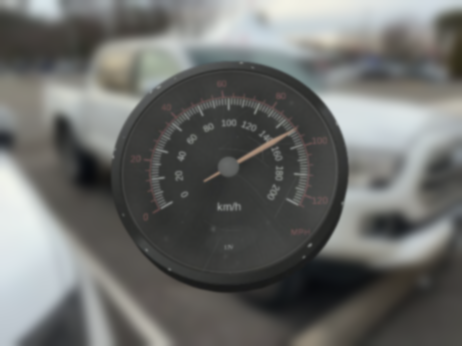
km/h 150
